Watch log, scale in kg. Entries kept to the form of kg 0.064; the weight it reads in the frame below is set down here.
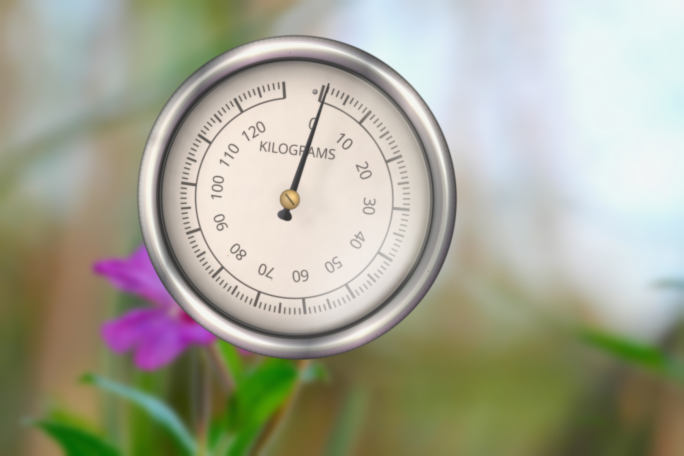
kg 1
